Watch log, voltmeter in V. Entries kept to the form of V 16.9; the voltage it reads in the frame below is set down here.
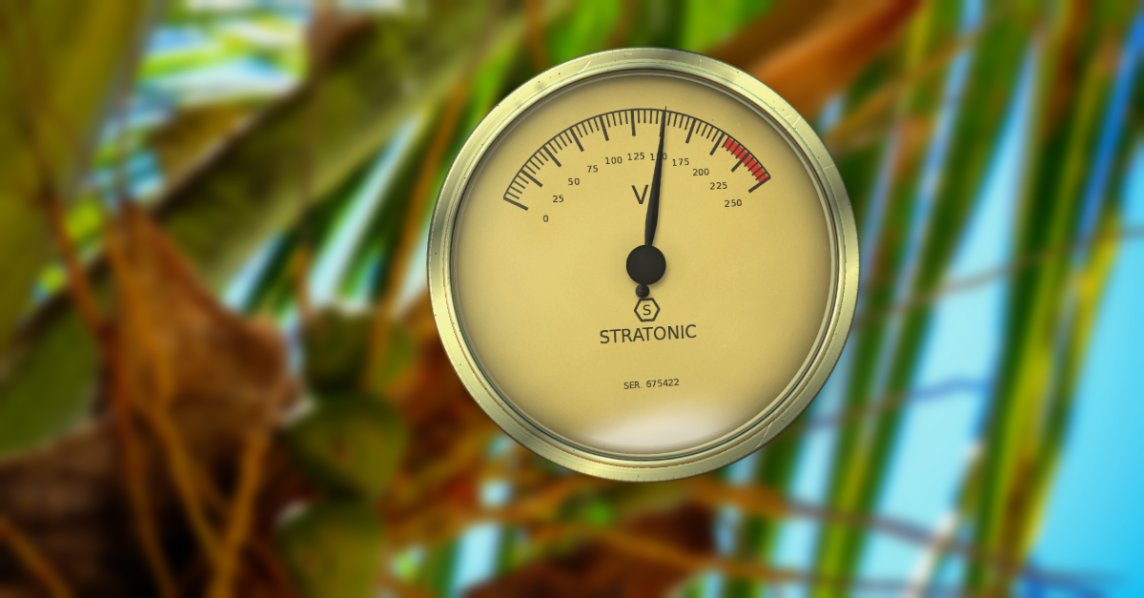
V 150
